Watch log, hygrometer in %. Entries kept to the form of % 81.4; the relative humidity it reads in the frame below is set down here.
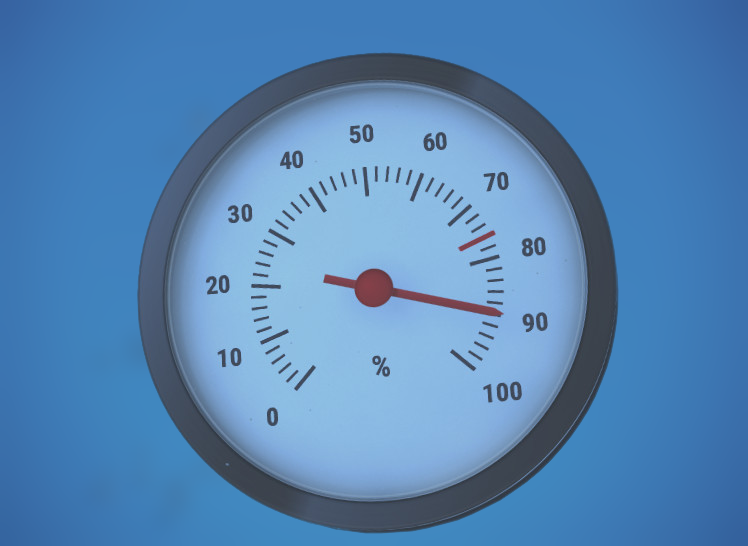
% 90
